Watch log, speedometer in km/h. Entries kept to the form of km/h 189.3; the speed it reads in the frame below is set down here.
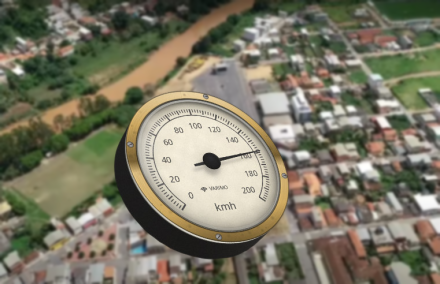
km/h 160
